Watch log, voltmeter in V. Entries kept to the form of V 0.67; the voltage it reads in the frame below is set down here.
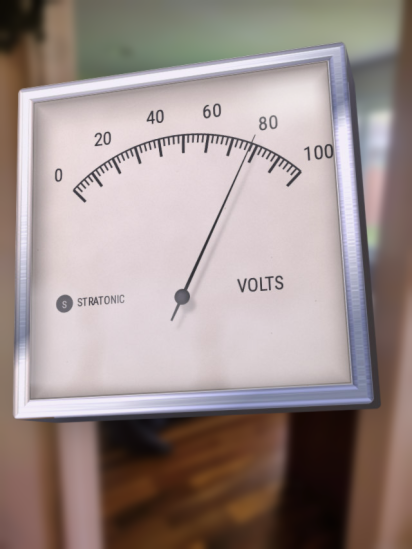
V 78
